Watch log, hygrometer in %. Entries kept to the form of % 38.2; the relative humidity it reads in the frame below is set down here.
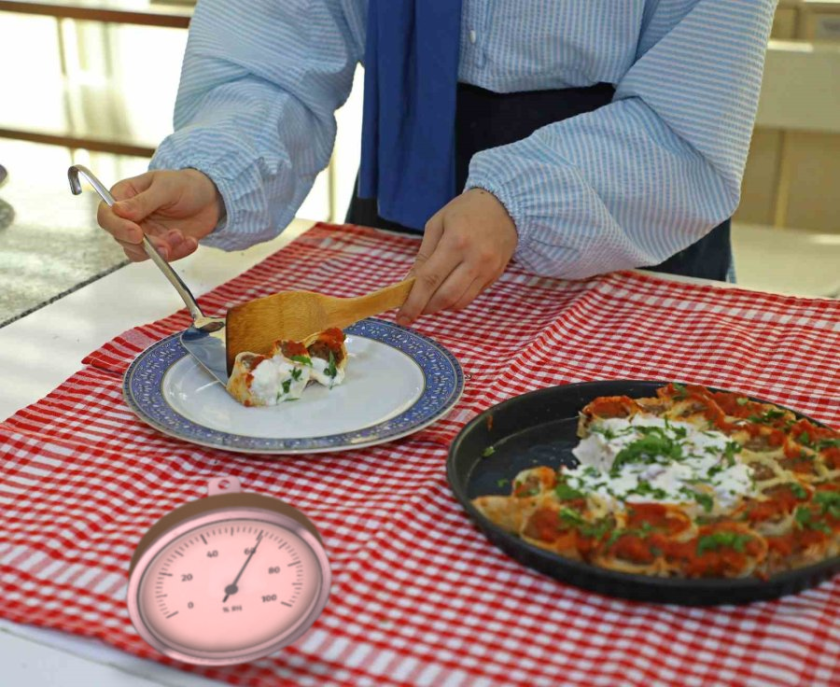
% 60
